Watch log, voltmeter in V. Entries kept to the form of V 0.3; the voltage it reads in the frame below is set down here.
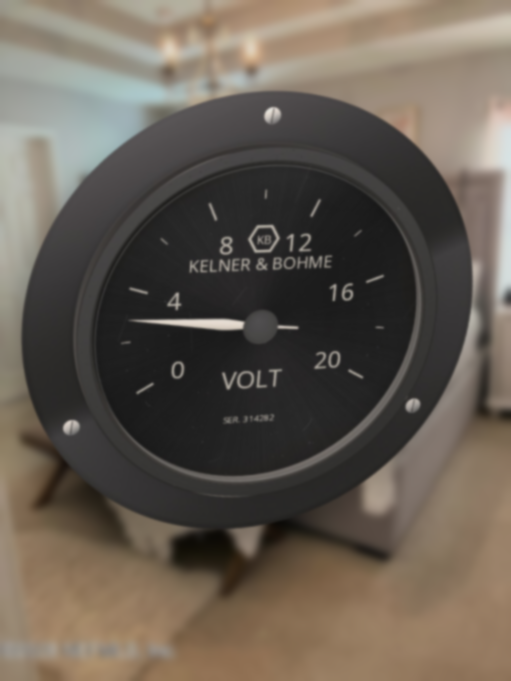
V 3
